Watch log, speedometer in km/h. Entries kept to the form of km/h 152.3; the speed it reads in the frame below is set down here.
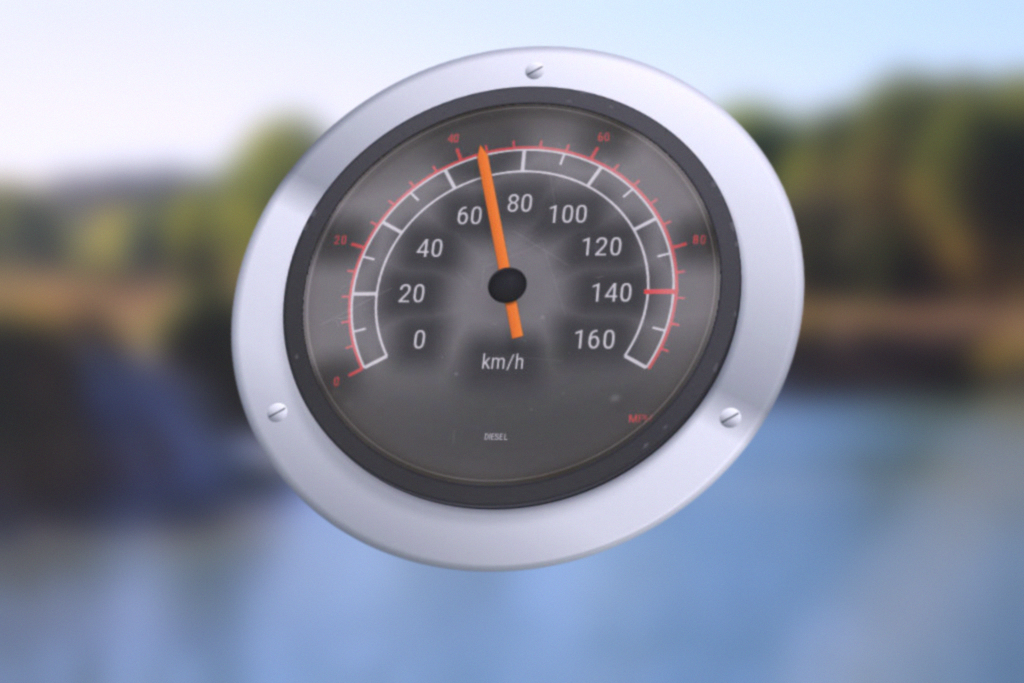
km/h 70
